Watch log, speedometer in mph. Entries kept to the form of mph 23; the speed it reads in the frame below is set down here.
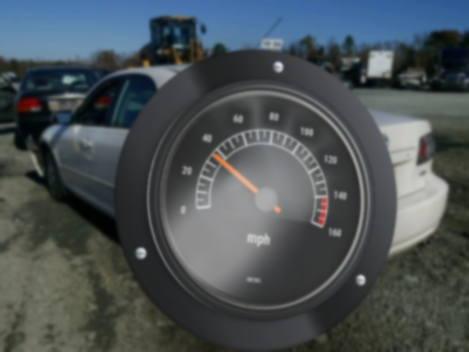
mph 35
